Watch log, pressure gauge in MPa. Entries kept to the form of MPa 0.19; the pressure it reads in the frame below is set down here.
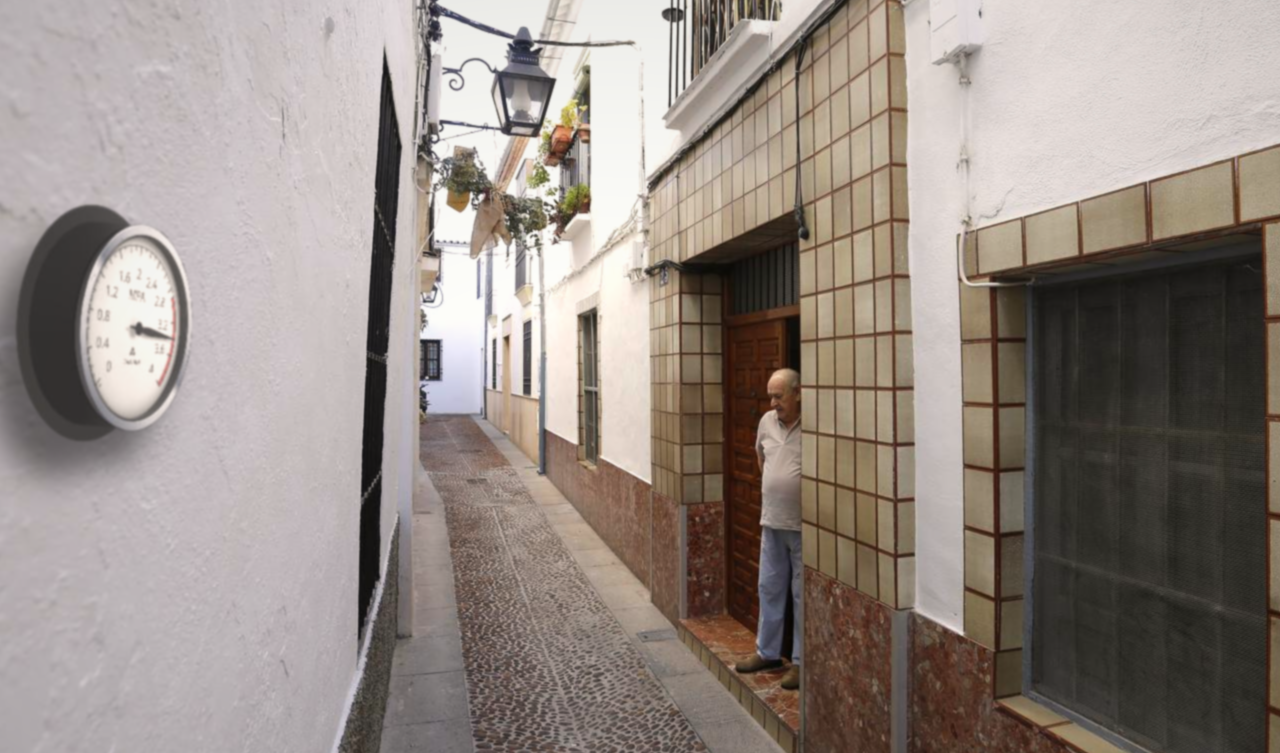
MPa 3.4
